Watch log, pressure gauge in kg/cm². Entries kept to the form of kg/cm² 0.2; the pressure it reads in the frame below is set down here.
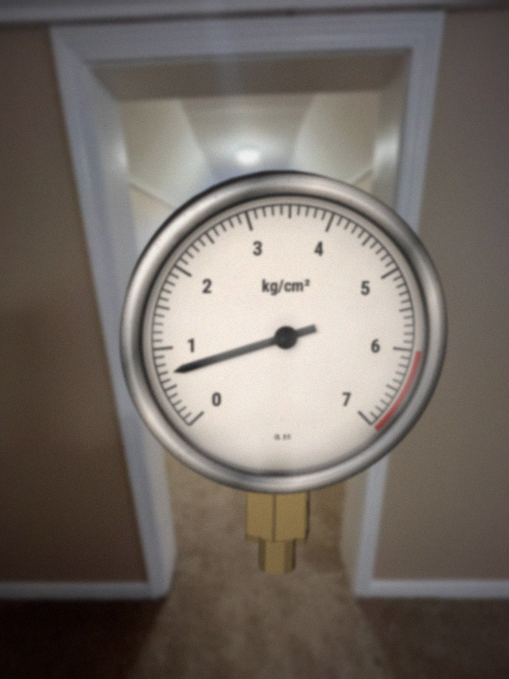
kg/cm² 0.7
